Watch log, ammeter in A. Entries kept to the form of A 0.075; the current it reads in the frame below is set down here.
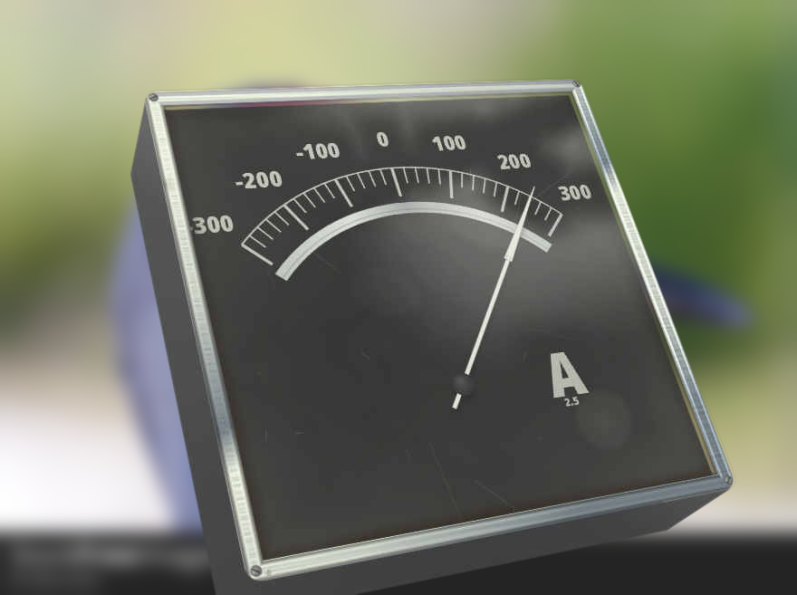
A 240
